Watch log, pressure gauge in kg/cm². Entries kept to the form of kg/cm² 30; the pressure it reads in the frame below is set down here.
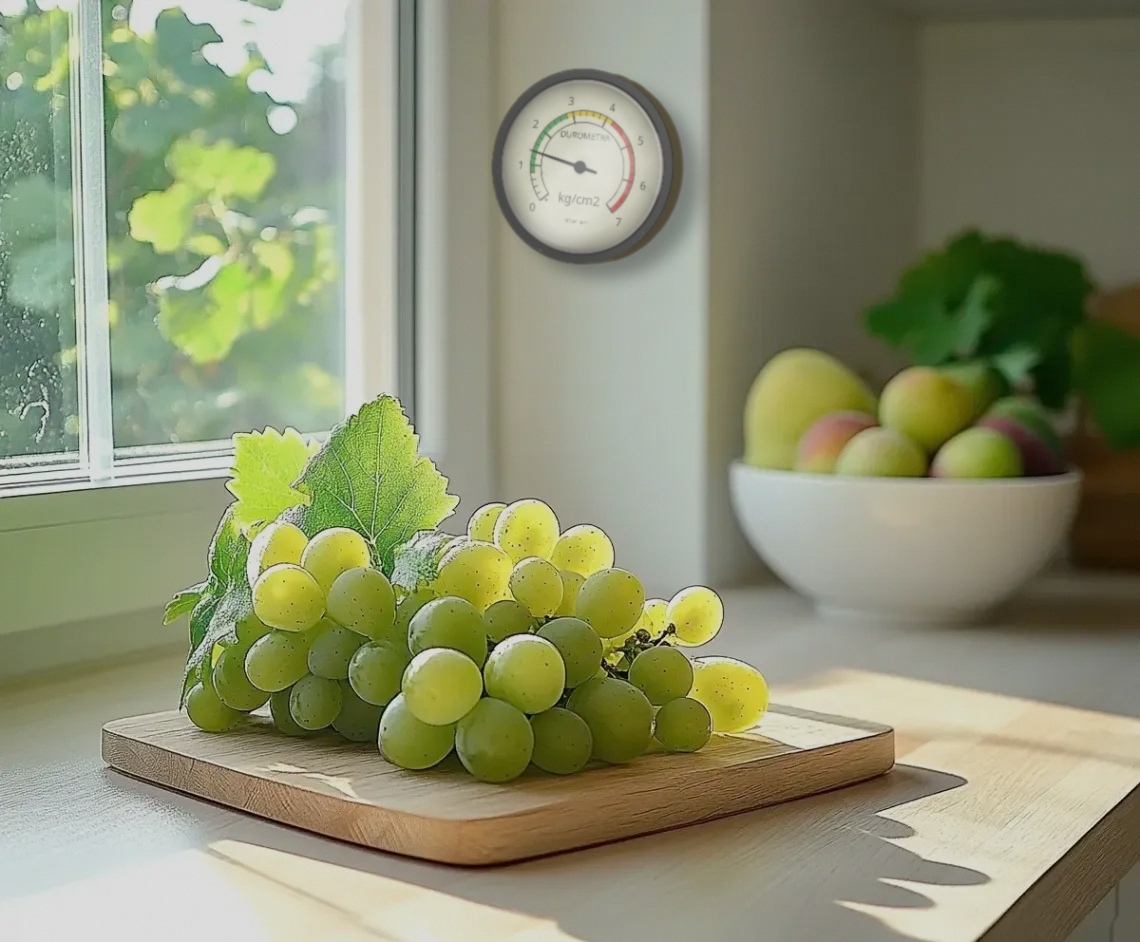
kg/cm² 1.4
